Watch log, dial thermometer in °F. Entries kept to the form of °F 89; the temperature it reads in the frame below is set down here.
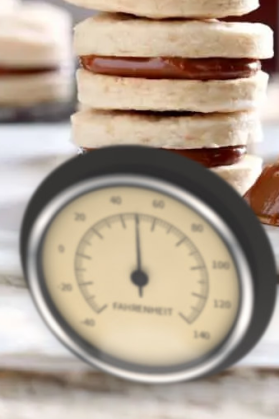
°F 50
